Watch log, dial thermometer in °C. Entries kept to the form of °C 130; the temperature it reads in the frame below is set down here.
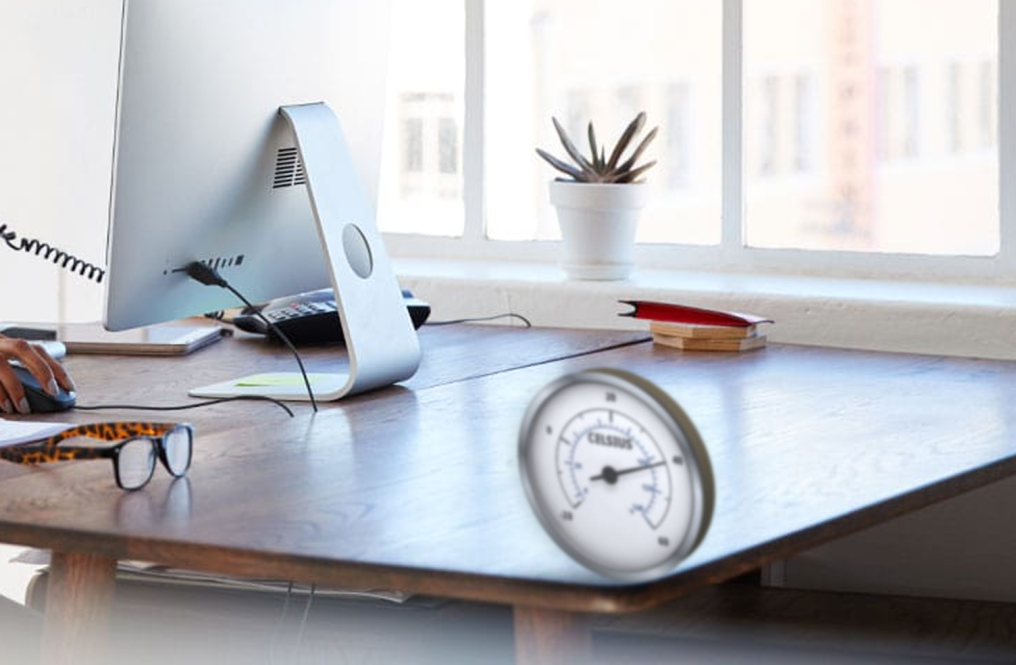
°C 40
